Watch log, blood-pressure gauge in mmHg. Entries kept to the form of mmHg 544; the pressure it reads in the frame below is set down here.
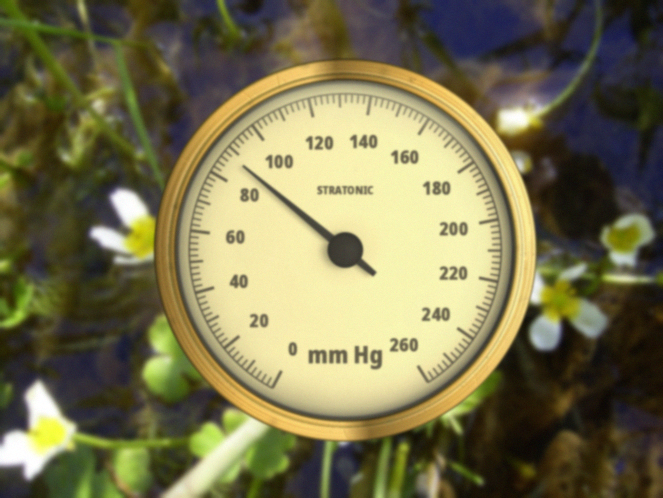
mmHg 88
